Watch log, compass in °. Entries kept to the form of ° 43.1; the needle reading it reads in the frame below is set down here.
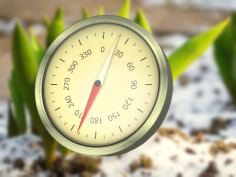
° 200
